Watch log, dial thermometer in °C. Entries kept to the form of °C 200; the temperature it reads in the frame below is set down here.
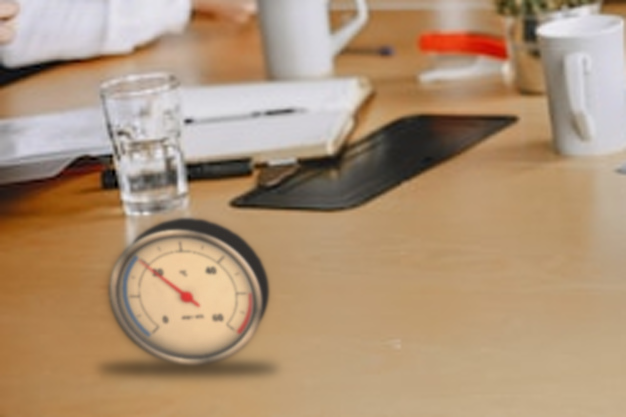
°C 20
